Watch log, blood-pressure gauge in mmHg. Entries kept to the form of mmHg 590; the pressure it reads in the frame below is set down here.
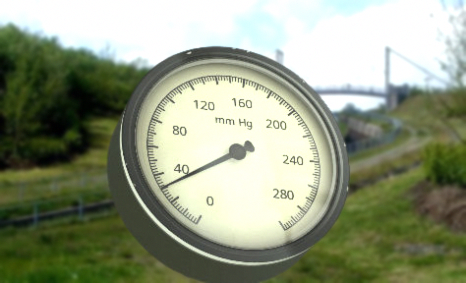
mmHg 30
